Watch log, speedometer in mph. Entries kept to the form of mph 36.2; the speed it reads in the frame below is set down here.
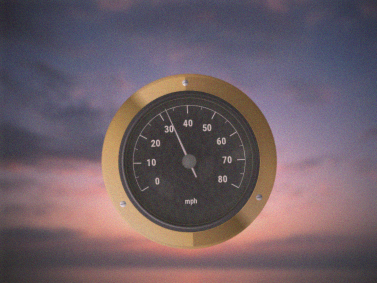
mph 32.5
